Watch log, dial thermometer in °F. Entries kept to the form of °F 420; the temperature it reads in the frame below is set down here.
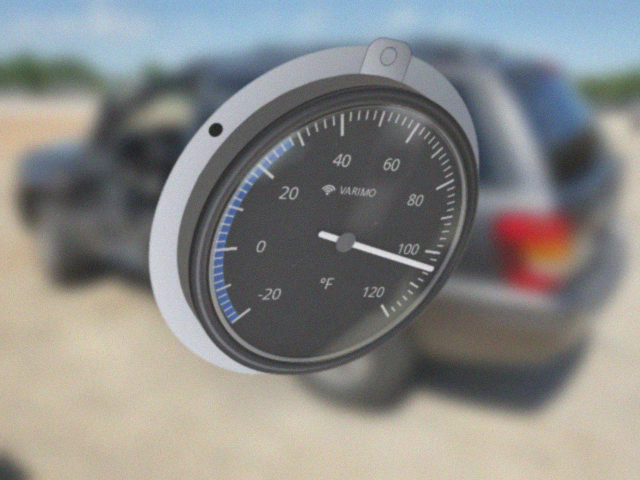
°F 104
